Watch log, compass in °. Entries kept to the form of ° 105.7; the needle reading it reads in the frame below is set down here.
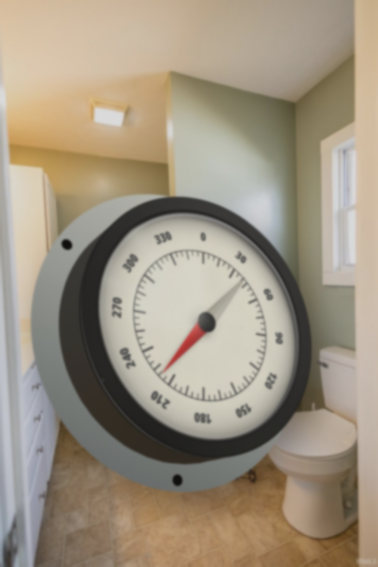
° 220
